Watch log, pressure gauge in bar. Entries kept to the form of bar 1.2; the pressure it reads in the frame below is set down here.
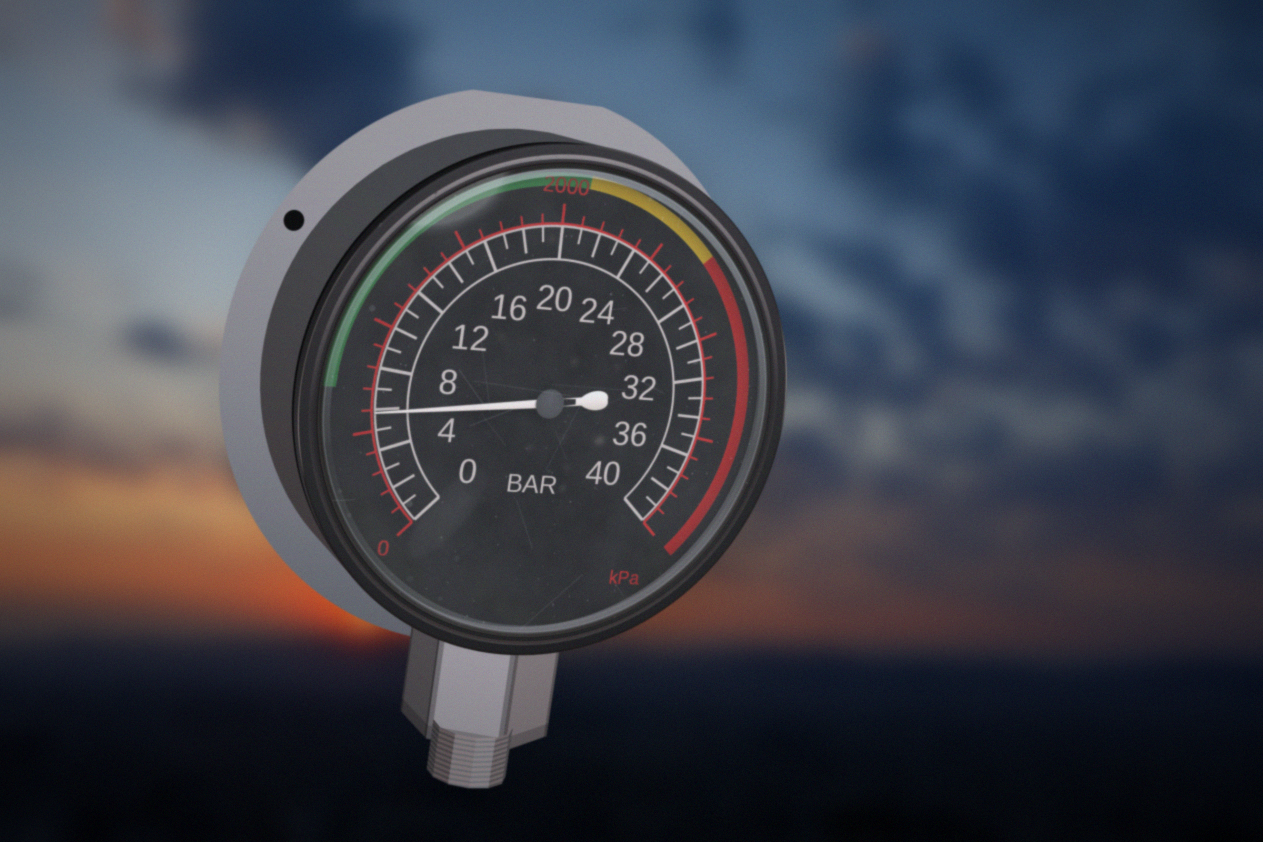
bar 6
